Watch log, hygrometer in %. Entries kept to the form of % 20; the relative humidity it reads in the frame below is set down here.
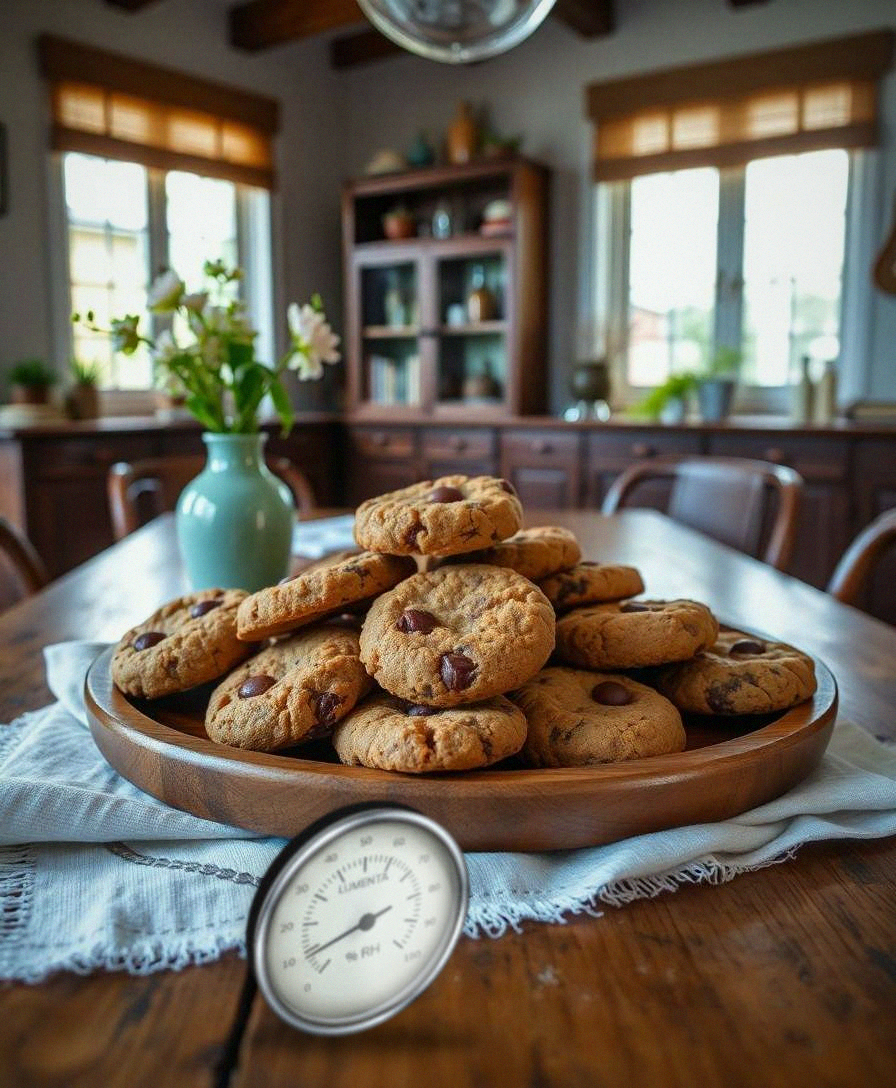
% 10
